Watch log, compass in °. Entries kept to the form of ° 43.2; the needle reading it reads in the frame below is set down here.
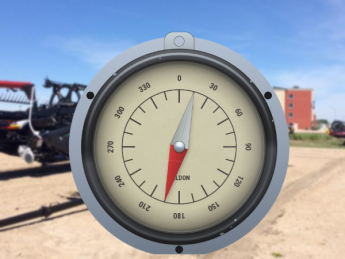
° 195
